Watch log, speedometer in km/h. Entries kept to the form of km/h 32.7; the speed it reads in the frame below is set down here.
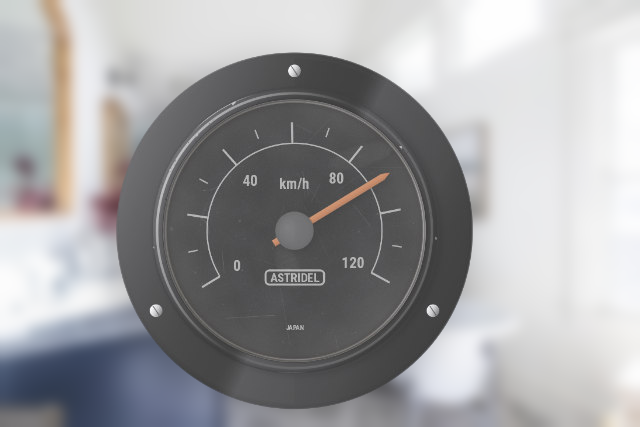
km/h 90
